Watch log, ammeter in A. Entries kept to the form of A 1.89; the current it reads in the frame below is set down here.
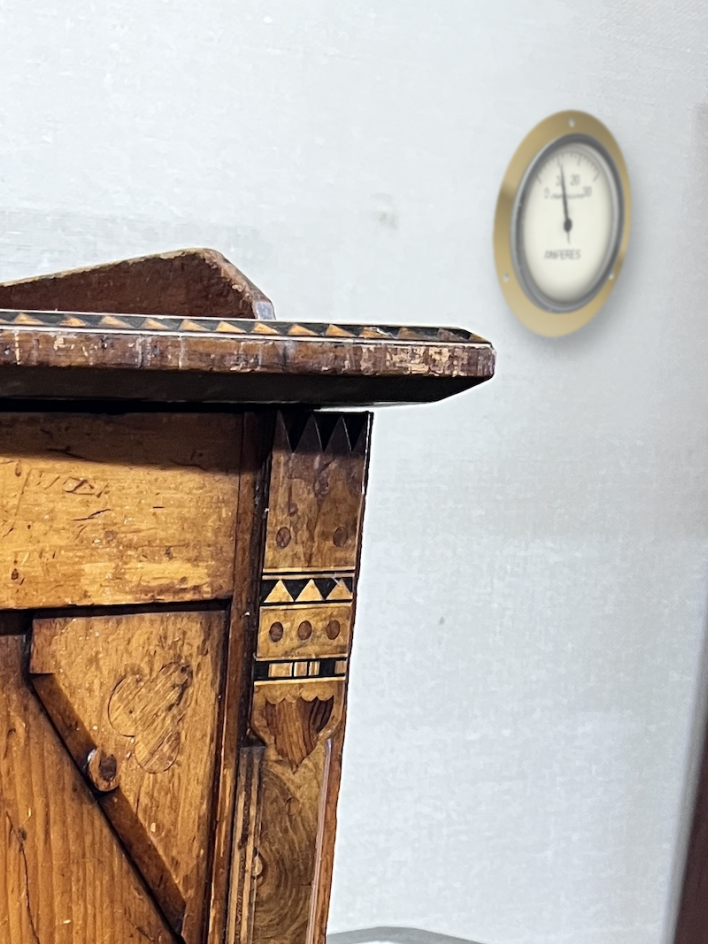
A 10
